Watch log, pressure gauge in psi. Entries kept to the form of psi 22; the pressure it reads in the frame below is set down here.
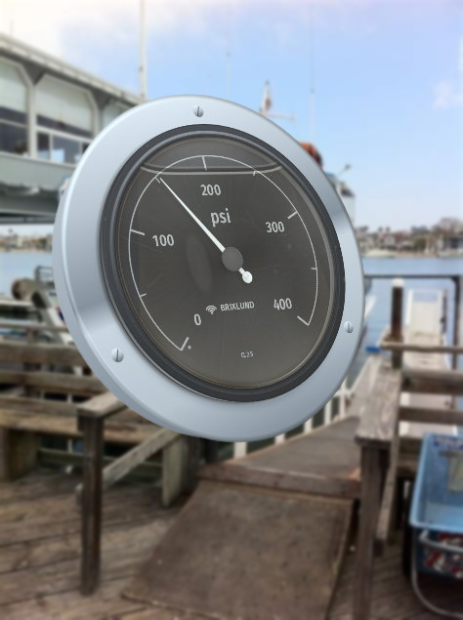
psi 150
